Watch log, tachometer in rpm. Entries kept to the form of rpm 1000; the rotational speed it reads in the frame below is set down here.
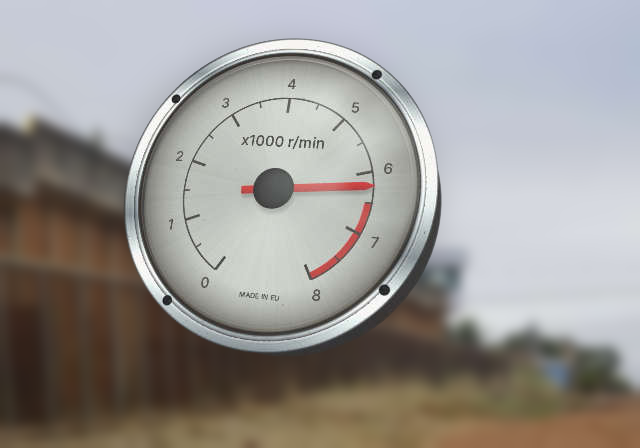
rpm 6250
